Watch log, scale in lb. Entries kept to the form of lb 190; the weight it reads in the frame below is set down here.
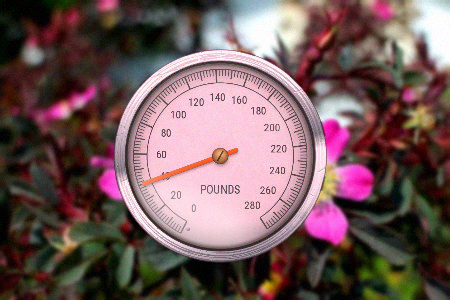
lb 40
